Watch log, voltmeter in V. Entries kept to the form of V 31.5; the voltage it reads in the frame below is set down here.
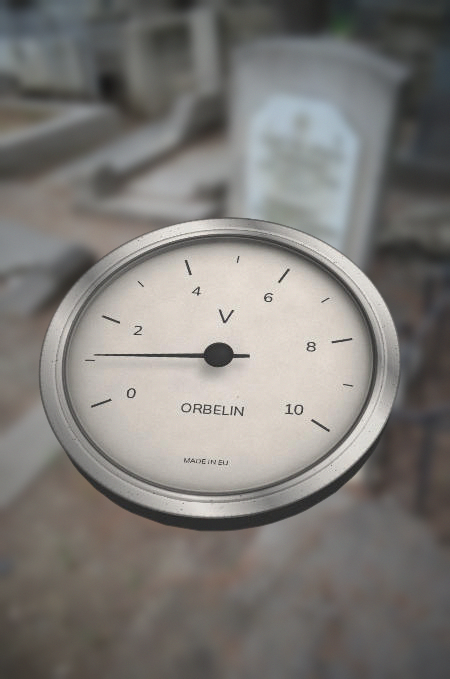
V 1
